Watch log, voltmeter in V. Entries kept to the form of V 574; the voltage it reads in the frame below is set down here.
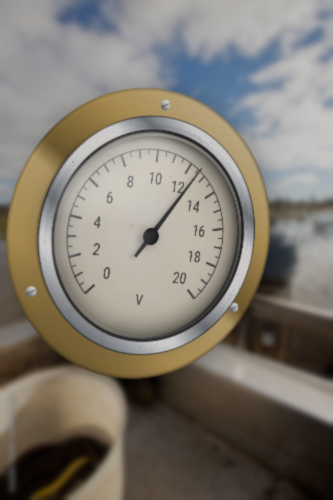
V 12.5
